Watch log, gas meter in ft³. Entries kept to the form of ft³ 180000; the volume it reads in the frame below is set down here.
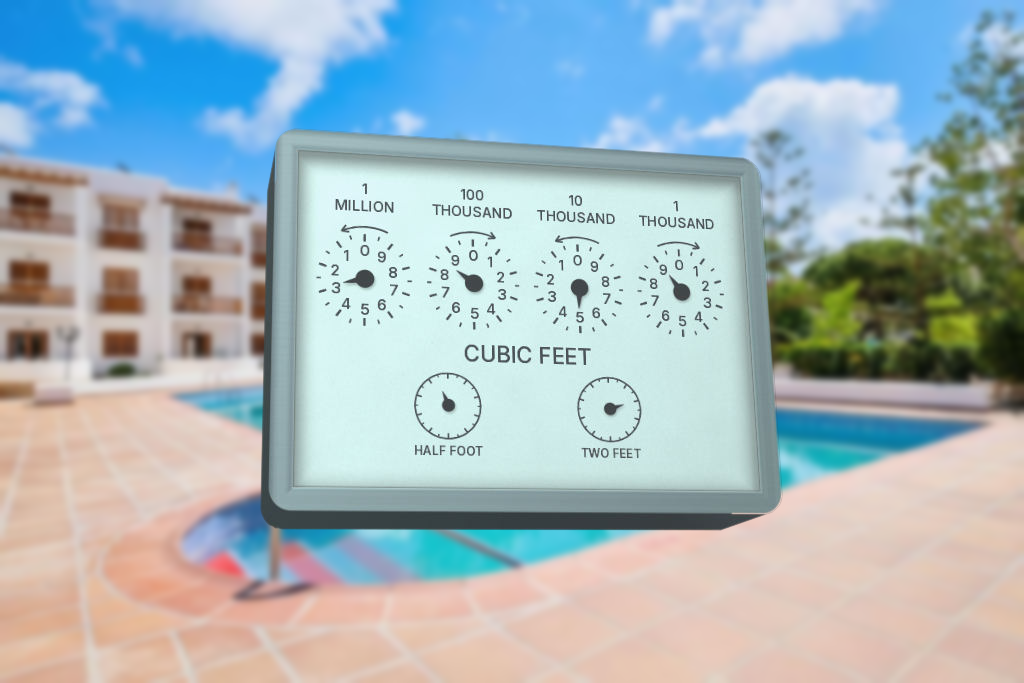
ft³ 284900
